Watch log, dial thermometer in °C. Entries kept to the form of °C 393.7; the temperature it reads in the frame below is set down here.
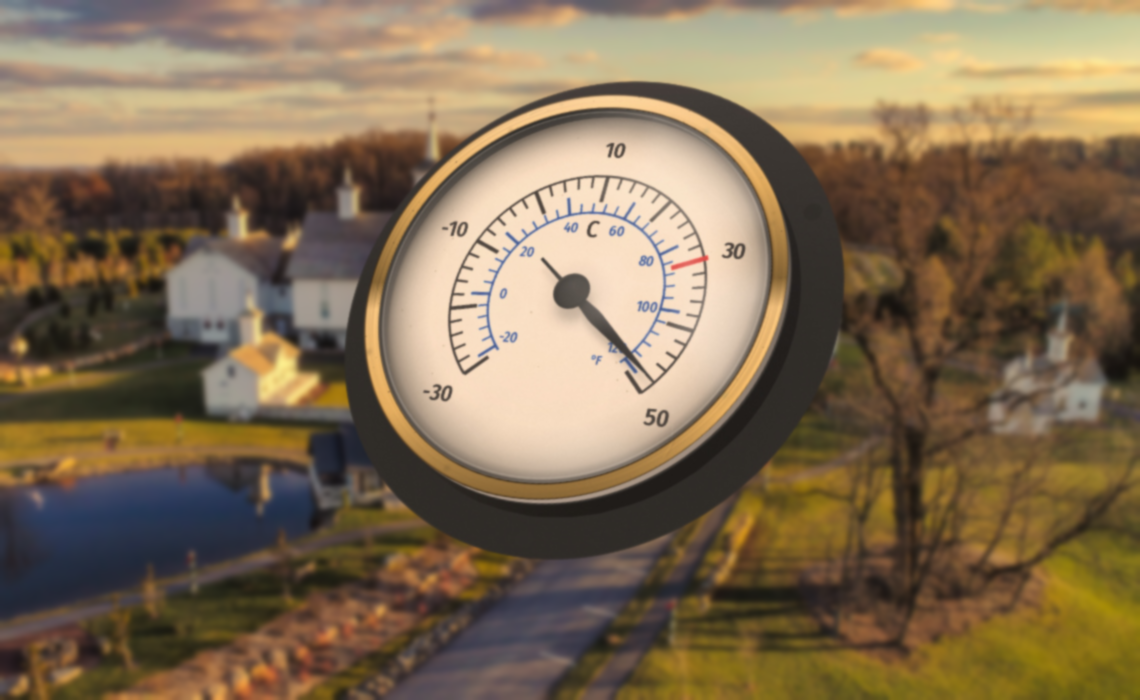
°C 48
